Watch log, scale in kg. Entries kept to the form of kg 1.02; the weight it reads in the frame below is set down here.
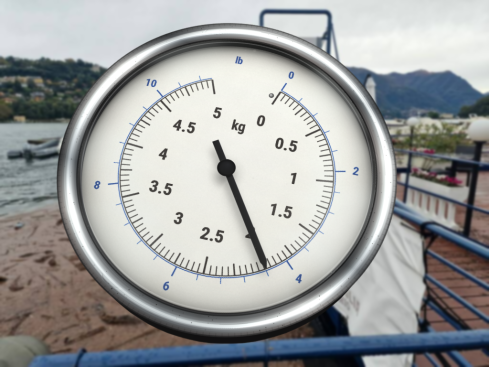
kg 2
